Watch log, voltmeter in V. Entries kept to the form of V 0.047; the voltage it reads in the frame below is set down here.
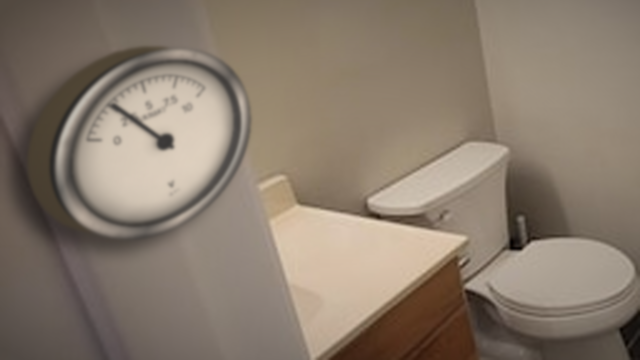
V 2.5
